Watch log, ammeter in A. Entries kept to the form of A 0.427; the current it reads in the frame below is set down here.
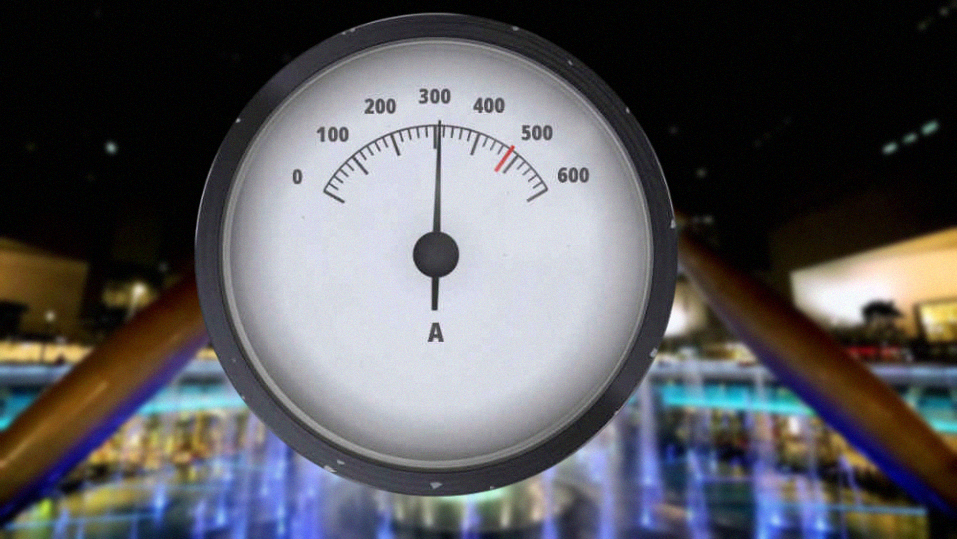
A 310
